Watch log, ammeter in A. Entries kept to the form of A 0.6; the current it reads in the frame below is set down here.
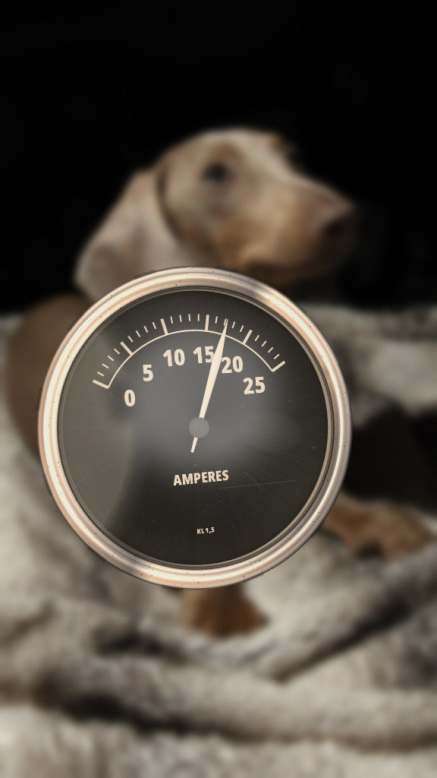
A 17
